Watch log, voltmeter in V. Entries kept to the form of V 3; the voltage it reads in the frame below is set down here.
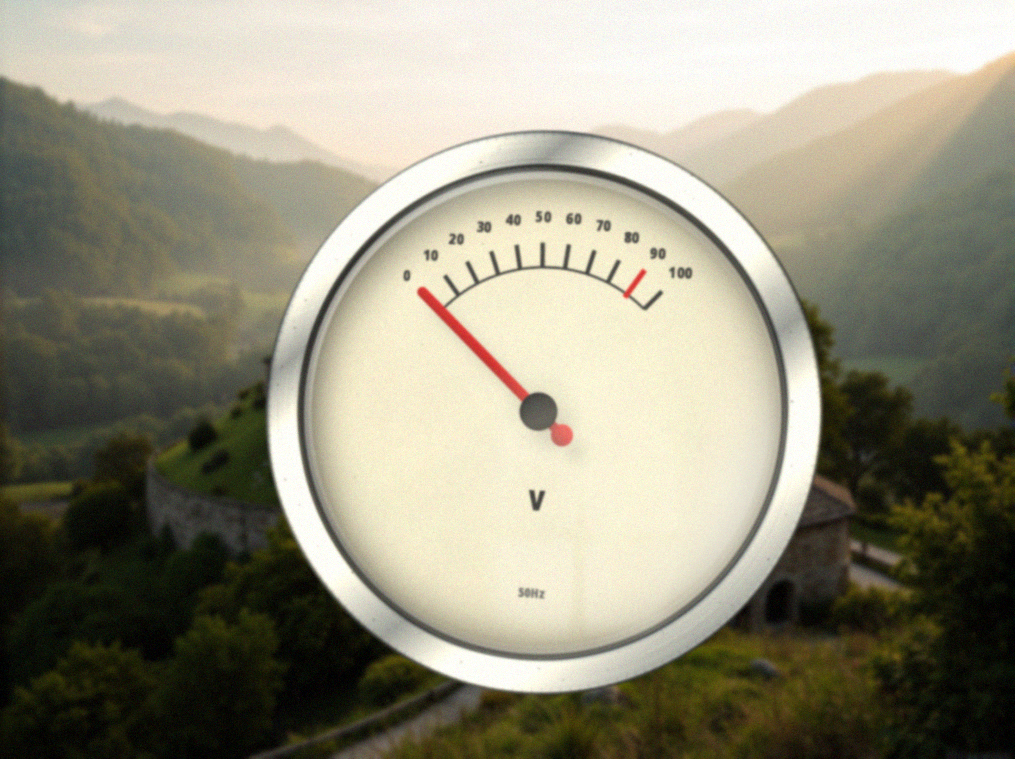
V 0
